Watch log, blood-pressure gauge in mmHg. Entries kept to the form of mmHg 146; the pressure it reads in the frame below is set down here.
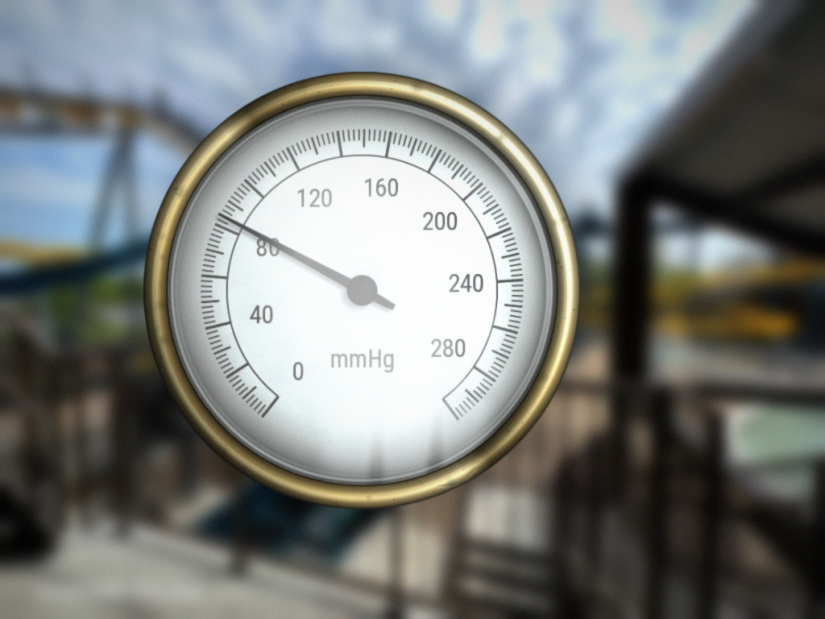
mmHg 84
